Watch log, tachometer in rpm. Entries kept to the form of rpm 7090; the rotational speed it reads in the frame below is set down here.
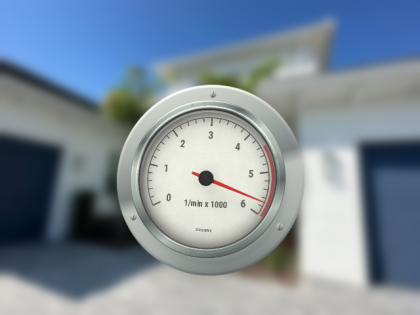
rpm 5700
